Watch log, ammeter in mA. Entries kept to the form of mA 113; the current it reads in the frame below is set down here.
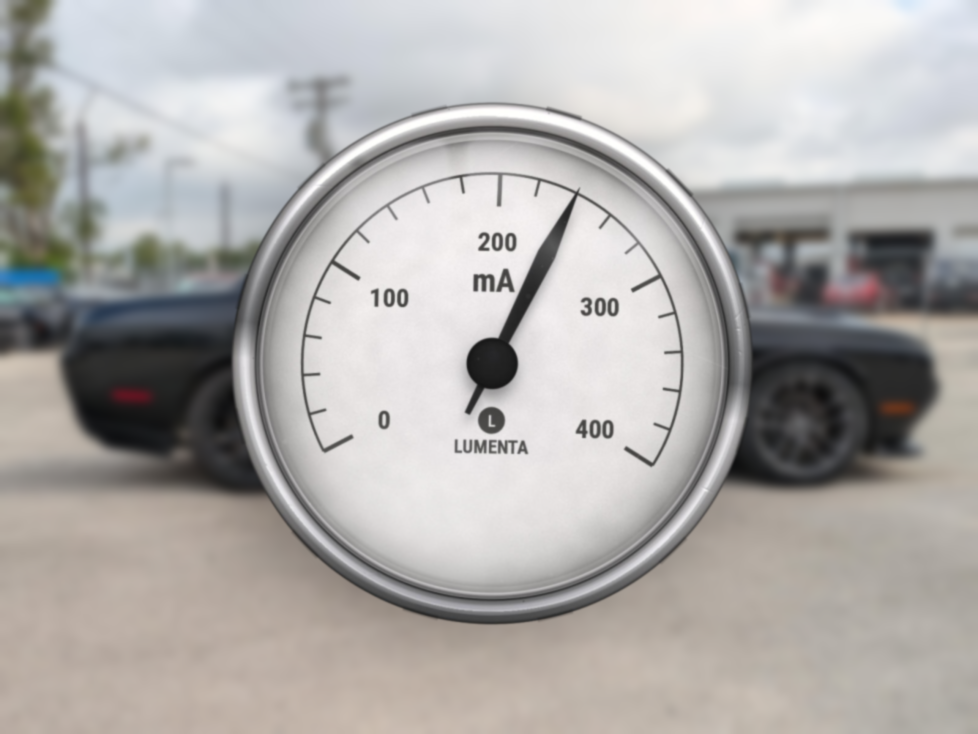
mA 240
